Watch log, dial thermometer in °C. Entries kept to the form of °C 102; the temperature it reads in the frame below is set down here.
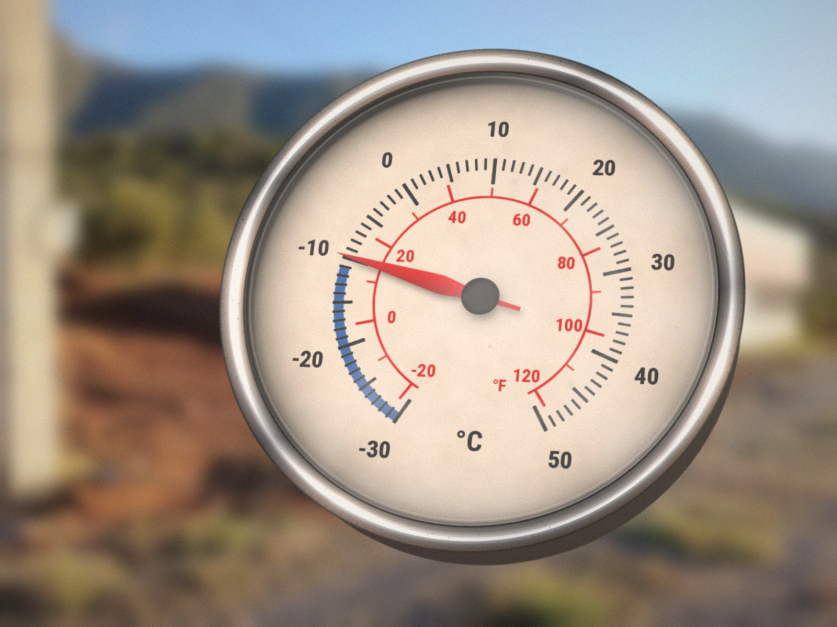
°C -10
